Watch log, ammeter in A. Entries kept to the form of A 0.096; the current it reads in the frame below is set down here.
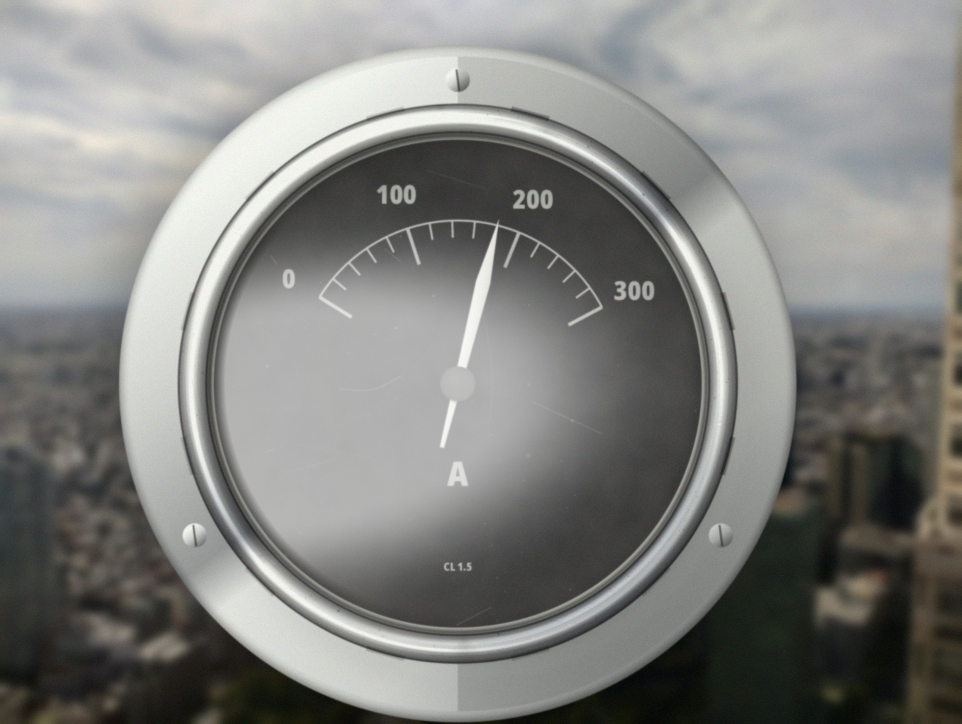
A 180
